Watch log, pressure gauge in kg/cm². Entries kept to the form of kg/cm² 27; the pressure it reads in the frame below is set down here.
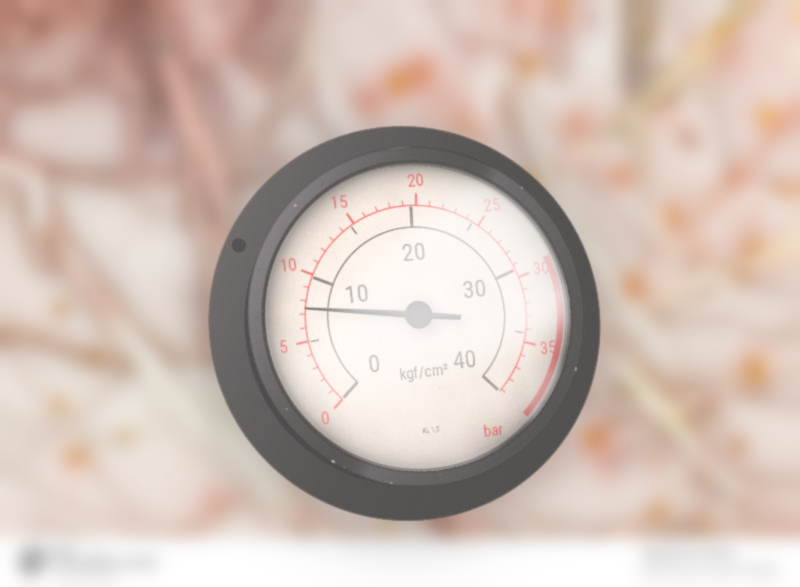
kg/cm² 7.5
